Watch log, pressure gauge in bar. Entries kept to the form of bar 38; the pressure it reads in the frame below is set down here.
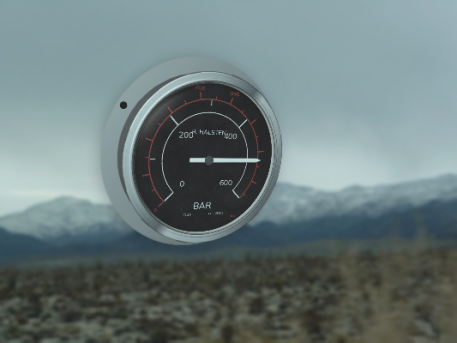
bar 500
